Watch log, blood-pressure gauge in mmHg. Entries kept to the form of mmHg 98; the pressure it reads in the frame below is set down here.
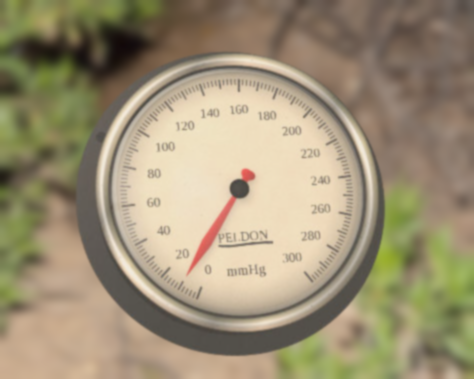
mmHg 10
